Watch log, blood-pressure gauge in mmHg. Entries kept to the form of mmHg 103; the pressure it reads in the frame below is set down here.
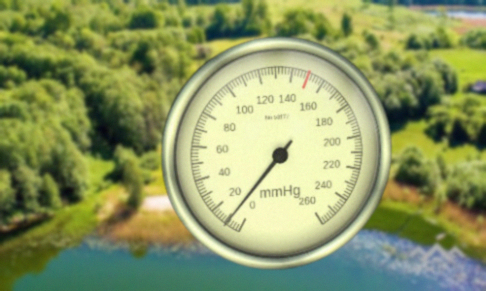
mmHg 10
